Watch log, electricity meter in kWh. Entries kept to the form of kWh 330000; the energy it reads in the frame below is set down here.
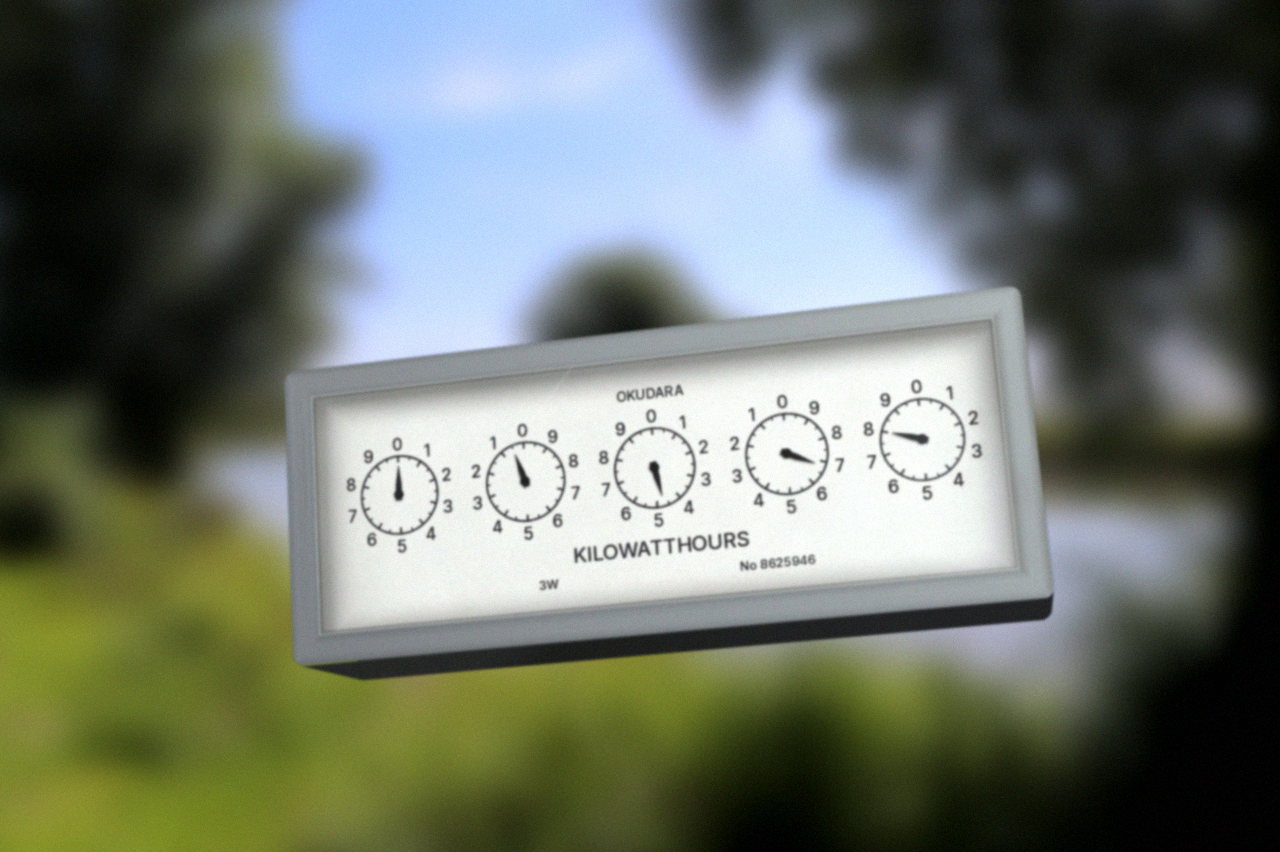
kWh 468
